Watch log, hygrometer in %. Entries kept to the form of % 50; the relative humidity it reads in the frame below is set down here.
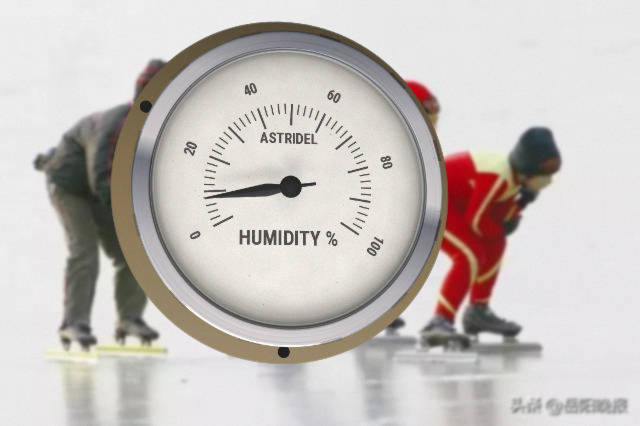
% 8
